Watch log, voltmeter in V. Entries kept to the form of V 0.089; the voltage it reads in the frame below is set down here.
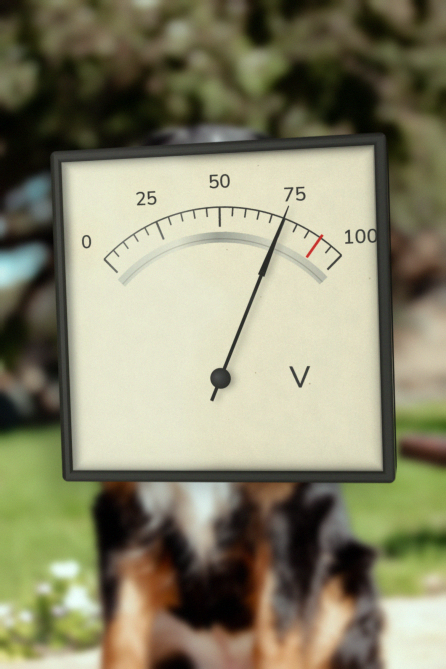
V 75
